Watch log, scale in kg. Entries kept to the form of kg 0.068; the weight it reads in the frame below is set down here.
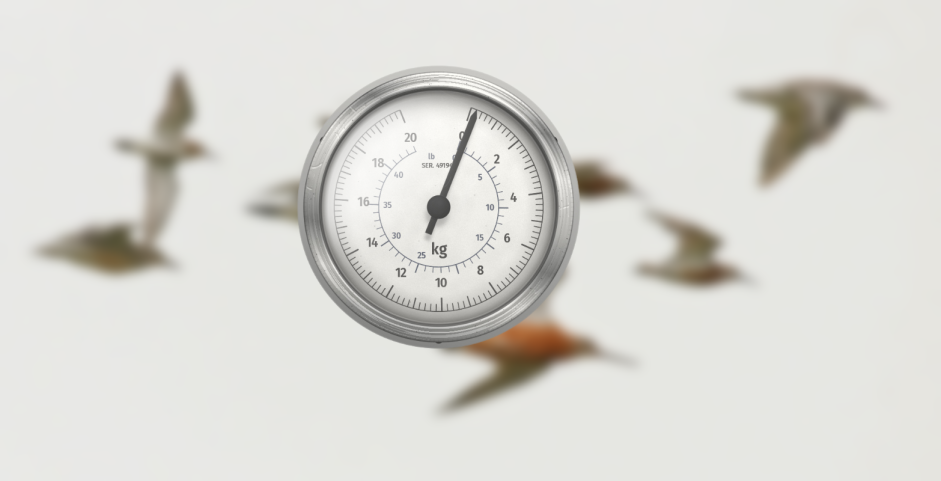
kg 0.2
